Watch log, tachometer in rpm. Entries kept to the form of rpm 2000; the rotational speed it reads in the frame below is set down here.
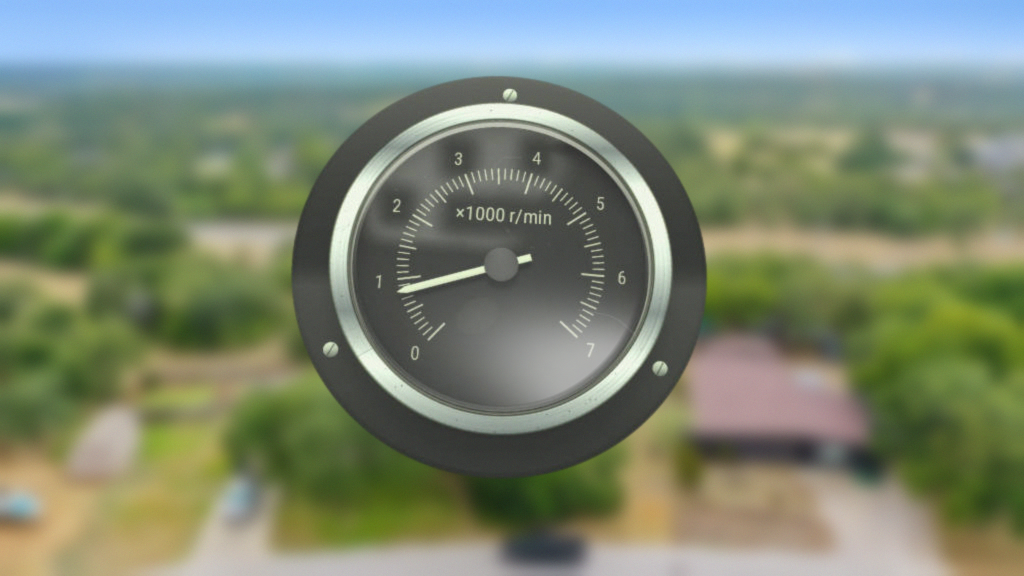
rpm 800
